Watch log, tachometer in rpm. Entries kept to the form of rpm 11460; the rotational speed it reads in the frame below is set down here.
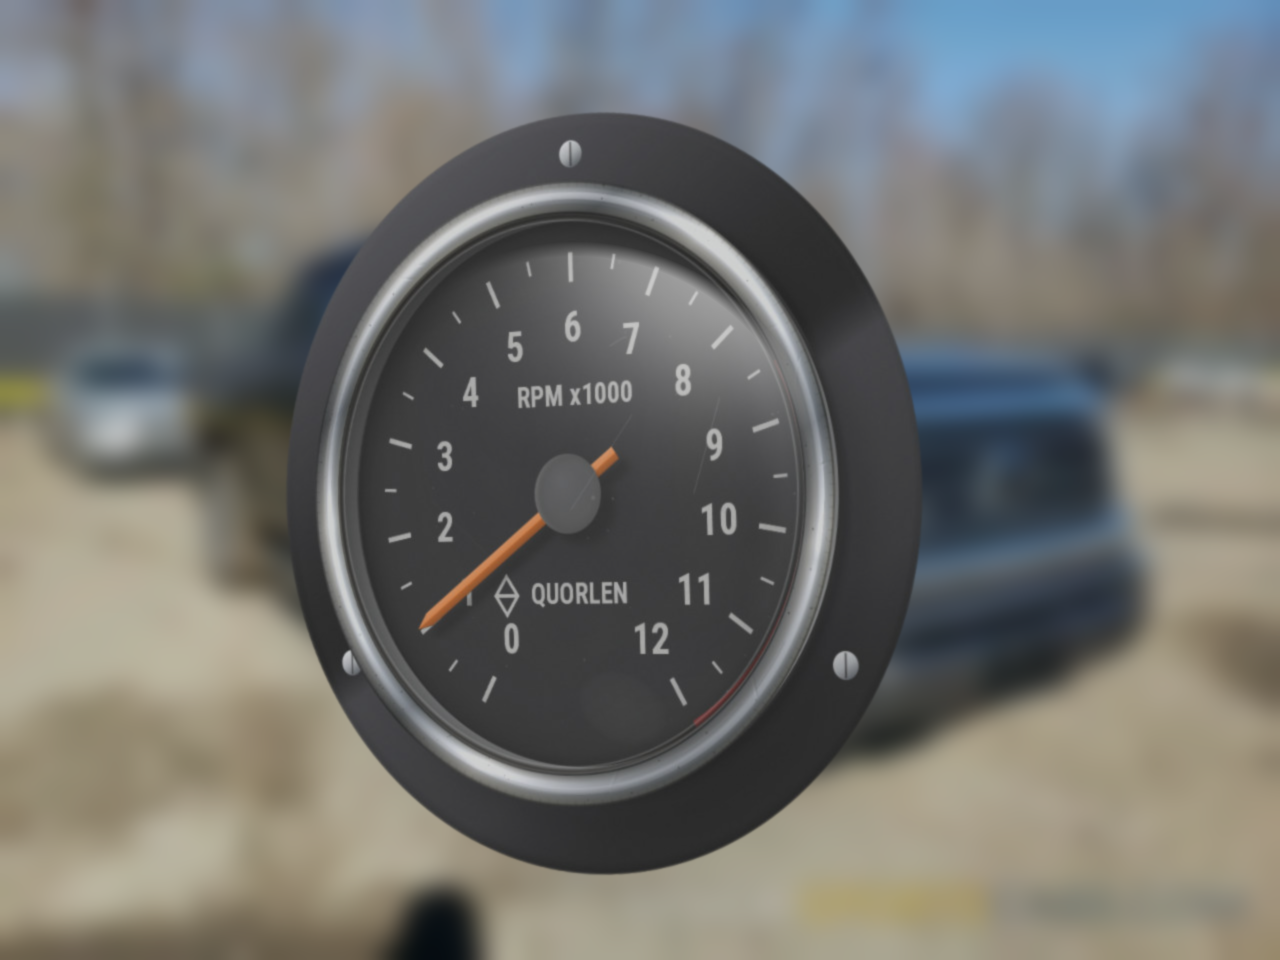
rpm 1000
